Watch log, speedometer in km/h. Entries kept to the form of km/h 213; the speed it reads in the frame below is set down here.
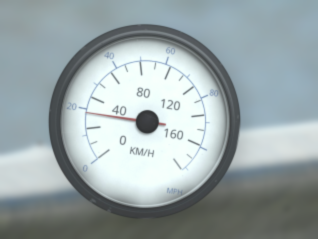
km/h 30
